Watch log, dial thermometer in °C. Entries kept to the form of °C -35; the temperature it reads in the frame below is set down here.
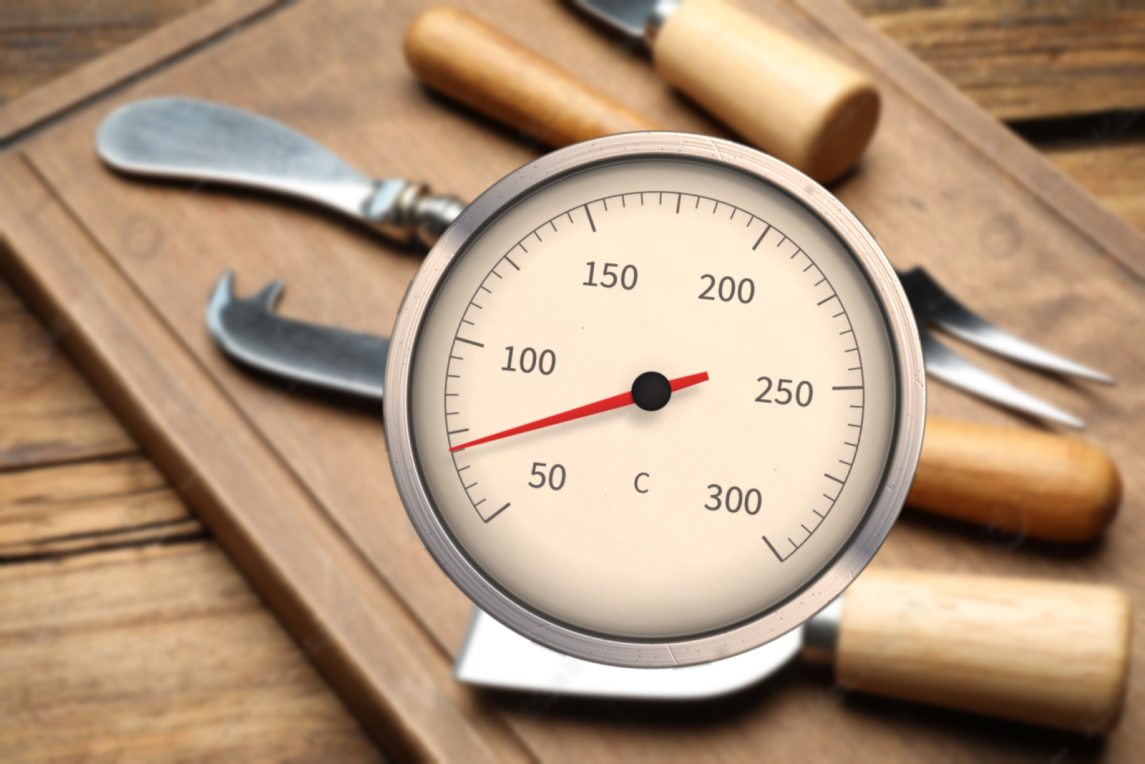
°C 70
